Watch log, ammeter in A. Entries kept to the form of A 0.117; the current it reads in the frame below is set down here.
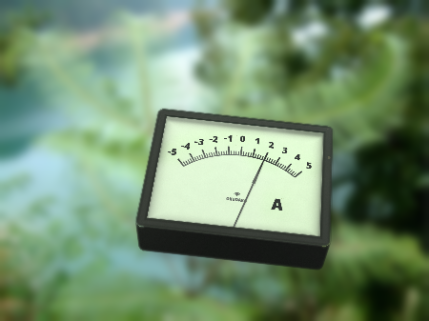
A 2
